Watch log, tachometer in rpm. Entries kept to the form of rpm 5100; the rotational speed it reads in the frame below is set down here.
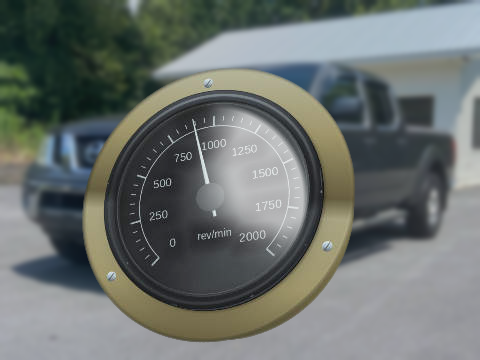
rpm 900
